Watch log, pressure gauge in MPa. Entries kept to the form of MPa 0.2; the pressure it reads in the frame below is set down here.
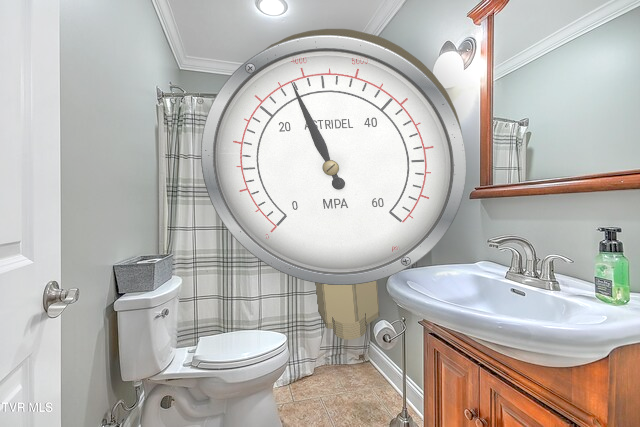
MPa 26
